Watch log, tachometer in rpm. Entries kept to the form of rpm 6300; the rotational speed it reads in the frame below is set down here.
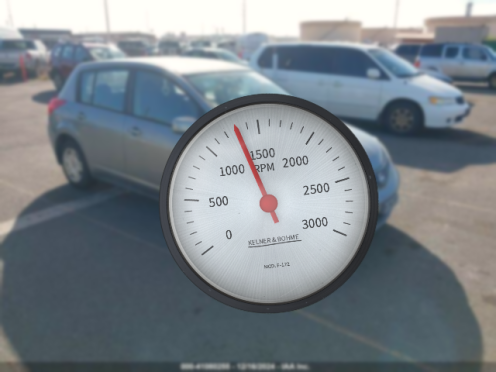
rpm 1300
